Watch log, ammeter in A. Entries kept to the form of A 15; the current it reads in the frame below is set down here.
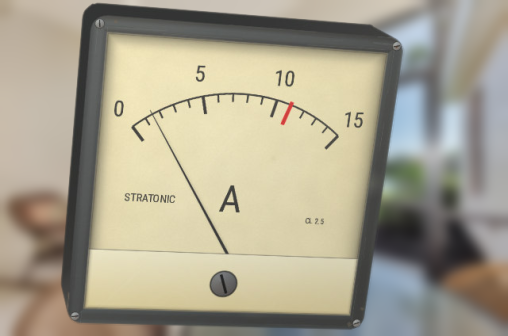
A 1.5
